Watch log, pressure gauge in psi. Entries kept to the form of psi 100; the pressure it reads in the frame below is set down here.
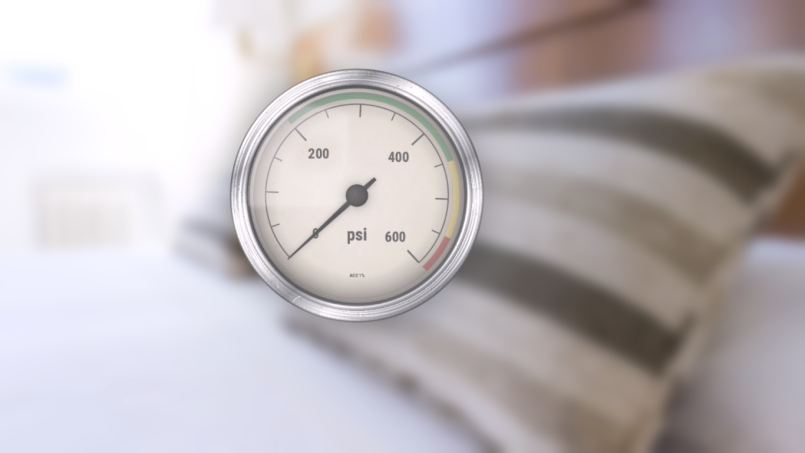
psi 0
